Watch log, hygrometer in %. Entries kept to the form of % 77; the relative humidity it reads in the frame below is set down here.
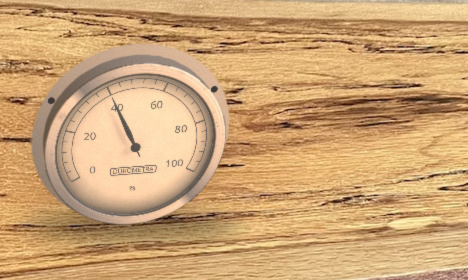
% 40
